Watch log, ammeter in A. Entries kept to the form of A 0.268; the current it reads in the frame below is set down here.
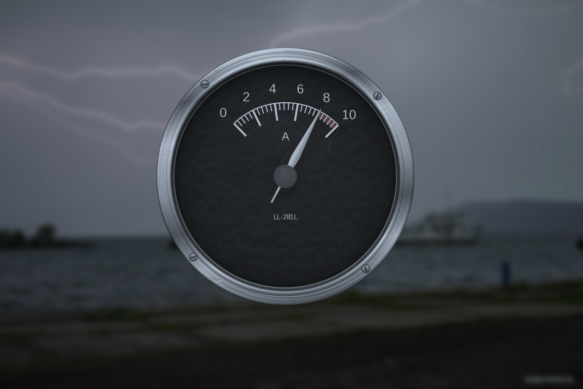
A 8
